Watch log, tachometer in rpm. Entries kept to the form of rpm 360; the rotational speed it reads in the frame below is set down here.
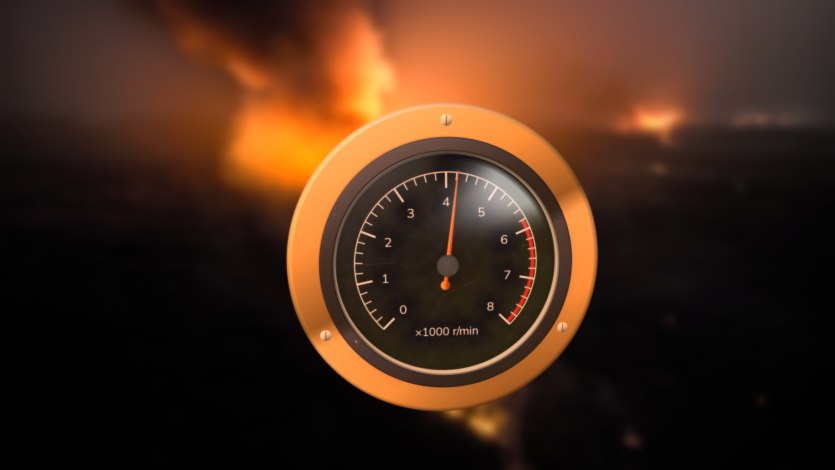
rpm 4200
